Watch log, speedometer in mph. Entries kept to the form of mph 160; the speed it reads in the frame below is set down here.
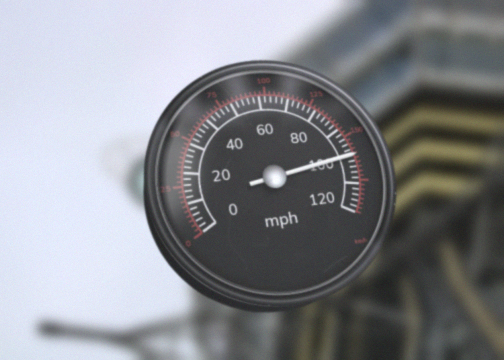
mph 100
